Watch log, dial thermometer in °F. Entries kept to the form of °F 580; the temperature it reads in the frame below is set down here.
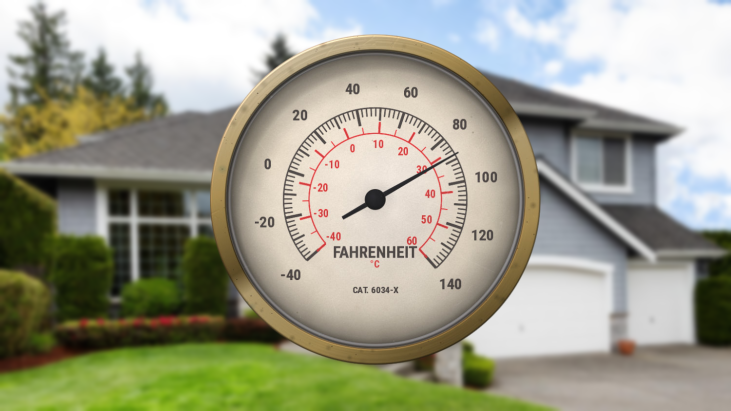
°F 88
